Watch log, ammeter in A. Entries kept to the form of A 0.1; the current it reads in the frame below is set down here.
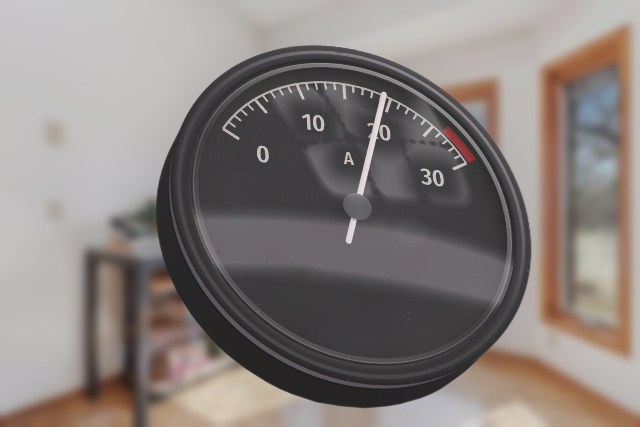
A 19
